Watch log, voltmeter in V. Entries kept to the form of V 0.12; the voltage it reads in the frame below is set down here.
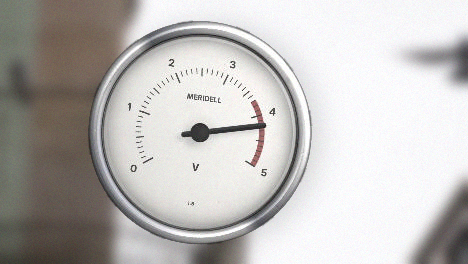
V 4.2
